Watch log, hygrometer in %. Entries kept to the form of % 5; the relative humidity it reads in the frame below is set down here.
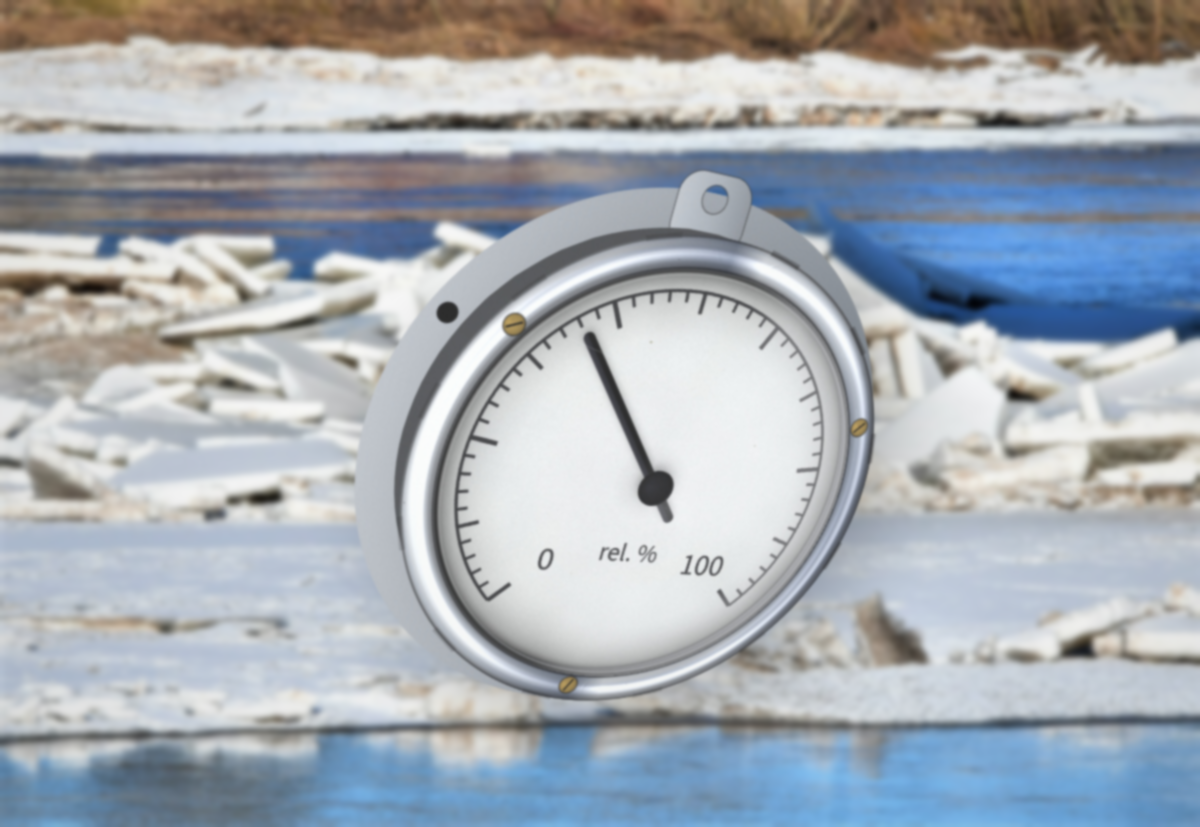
% 36
